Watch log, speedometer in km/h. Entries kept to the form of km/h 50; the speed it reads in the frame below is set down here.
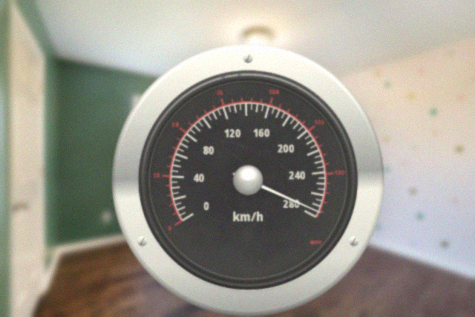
km/h 275
